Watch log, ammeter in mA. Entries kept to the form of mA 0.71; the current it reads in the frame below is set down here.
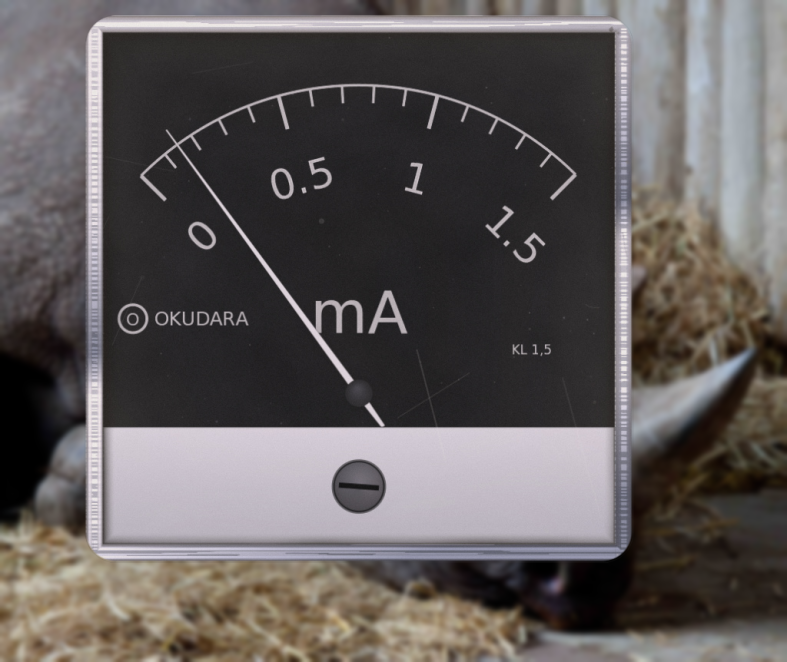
mA 0.15
